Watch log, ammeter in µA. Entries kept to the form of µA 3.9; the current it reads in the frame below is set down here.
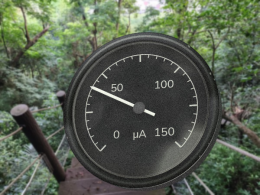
µA 40
